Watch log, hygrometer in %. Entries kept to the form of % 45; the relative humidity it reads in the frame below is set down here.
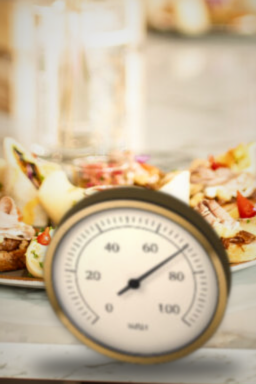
% 70
